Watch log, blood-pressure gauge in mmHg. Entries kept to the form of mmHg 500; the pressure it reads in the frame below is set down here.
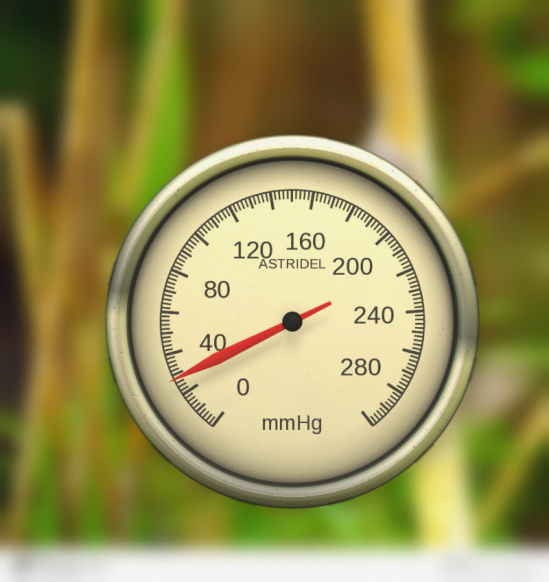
mmHg 28
